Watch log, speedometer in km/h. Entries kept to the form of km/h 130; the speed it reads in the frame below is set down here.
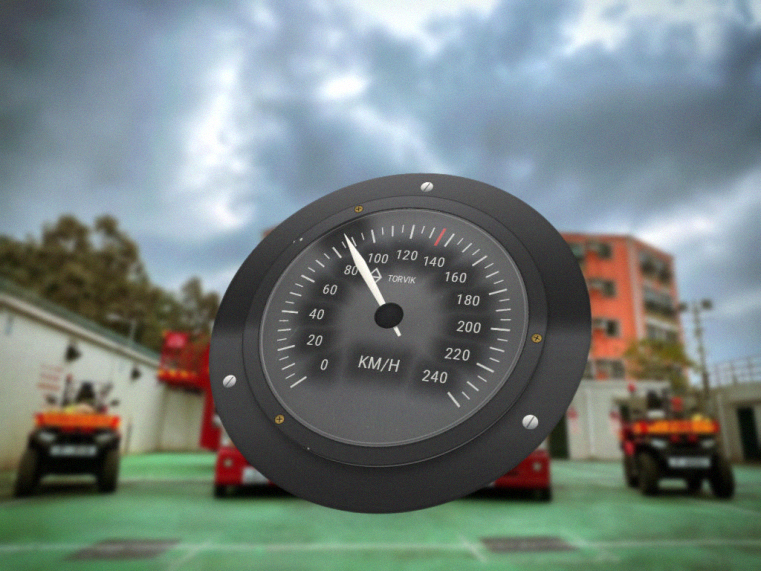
km/h 87.5
